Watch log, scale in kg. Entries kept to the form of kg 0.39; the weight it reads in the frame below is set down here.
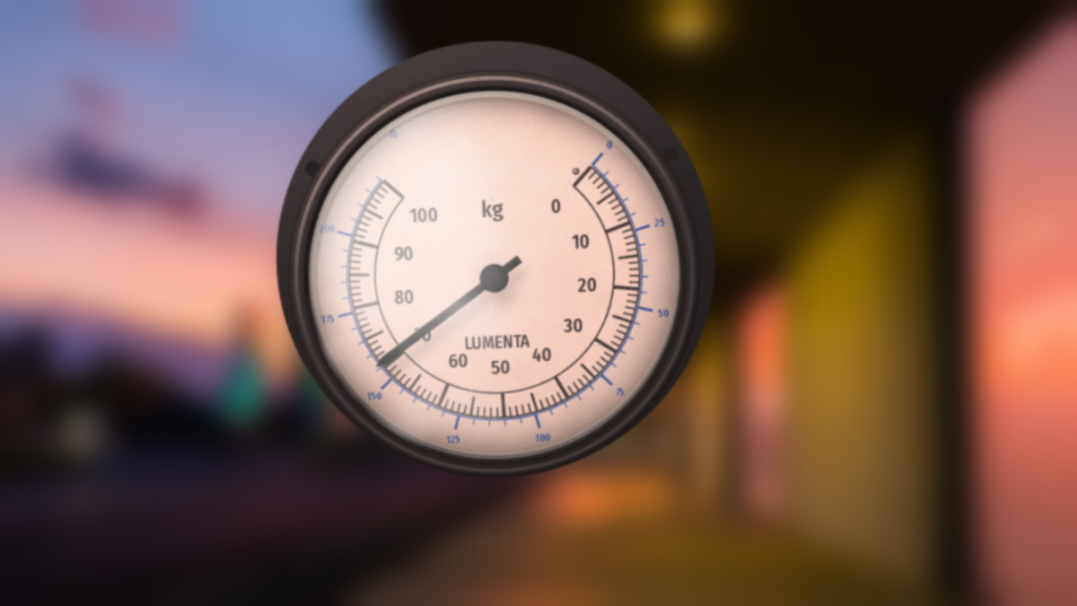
kg 71
